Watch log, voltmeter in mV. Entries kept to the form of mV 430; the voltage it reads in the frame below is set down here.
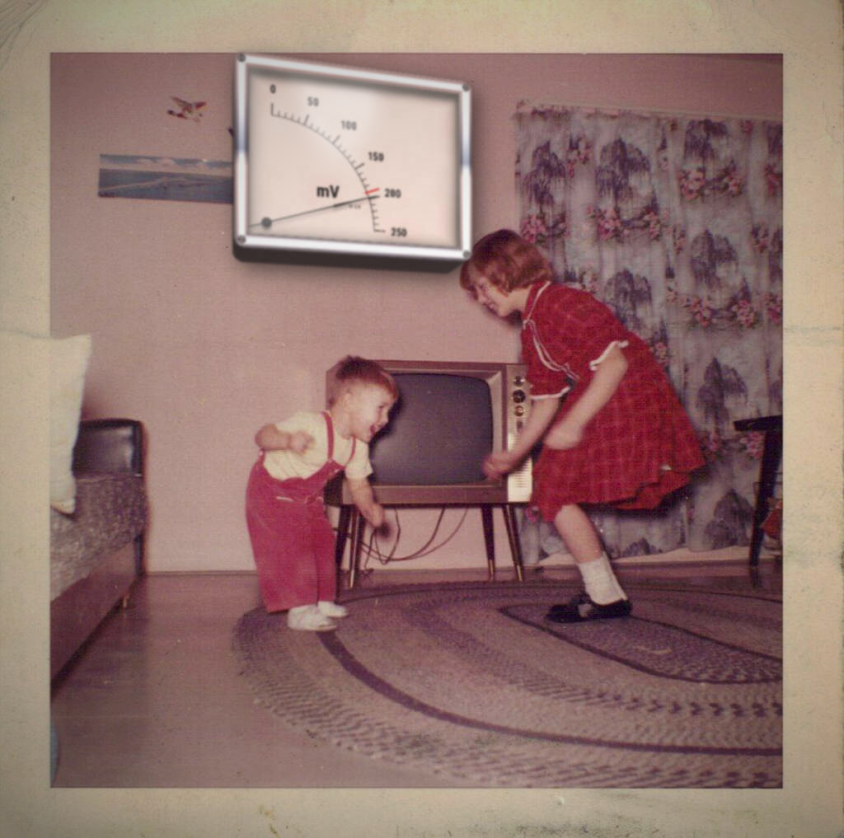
mV 200
